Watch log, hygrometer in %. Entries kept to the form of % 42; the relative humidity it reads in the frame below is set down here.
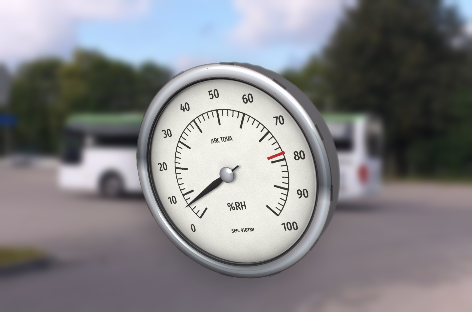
% 6
